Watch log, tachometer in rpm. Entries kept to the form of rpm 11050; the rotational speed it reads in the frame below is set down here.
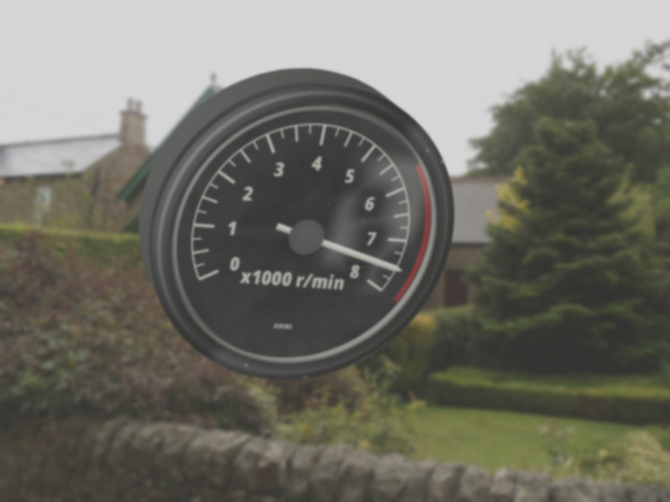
rpm 7500
